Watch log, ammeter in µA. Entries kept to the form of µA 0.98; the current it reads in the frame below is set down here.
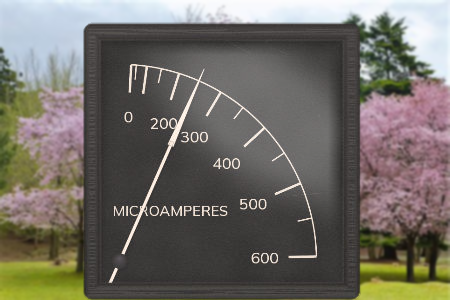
µA 250
